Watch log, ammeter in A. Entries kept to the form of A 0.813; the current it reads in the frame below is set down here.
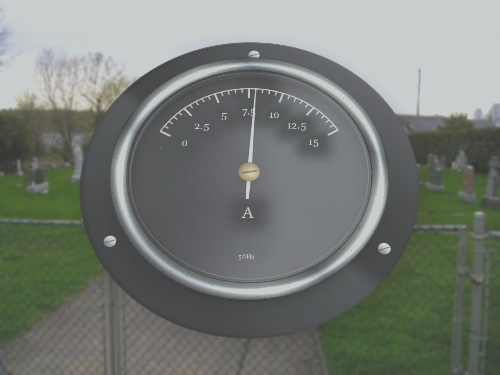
A 8
